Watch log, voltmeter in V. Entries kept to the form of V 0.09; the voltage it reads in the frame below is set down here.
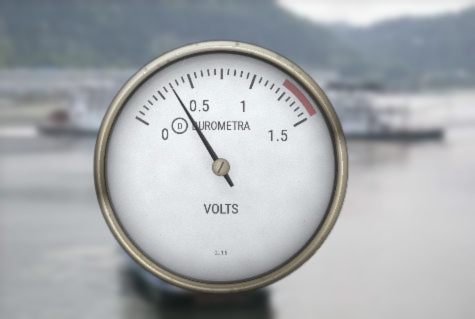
V 0.35
